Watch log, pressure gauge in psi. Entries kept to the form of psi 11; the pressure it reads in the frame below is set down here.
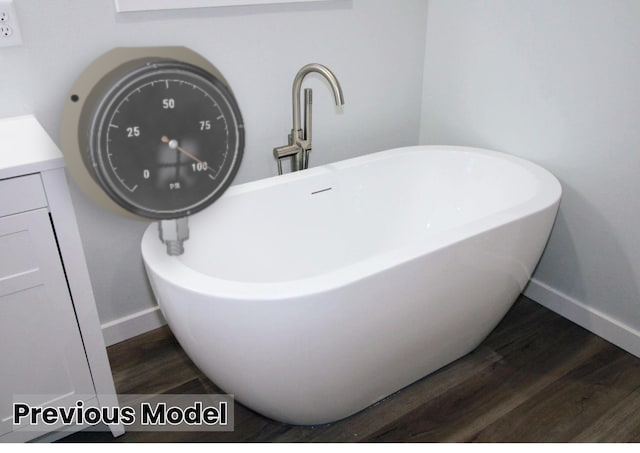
psi 97.5
